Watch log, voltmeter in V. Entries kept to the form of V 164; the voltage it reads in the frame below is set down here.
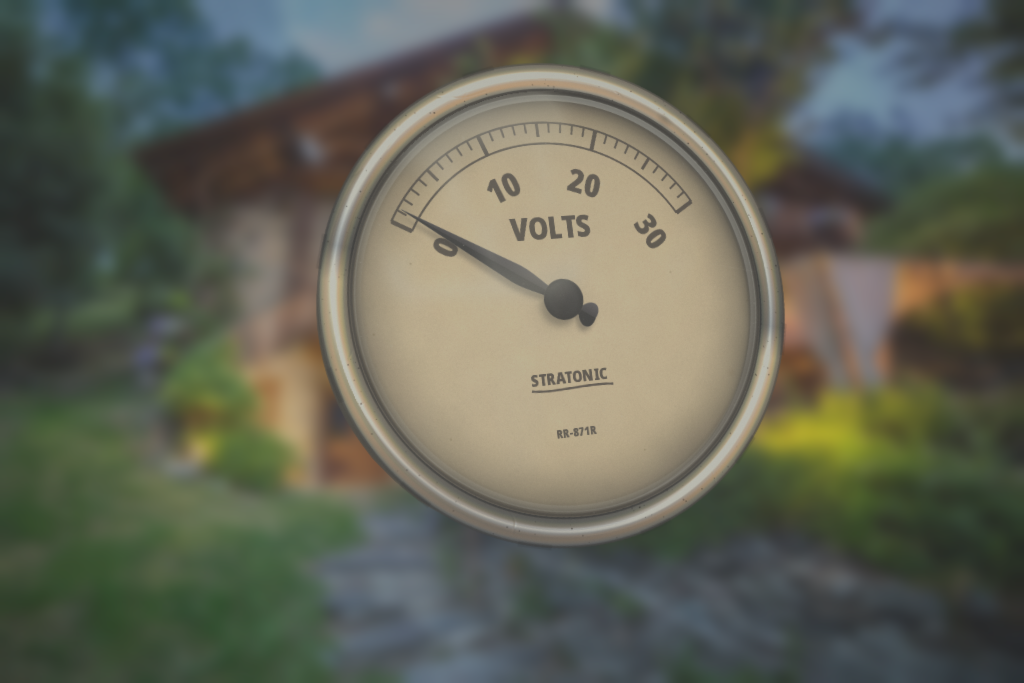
V 1
